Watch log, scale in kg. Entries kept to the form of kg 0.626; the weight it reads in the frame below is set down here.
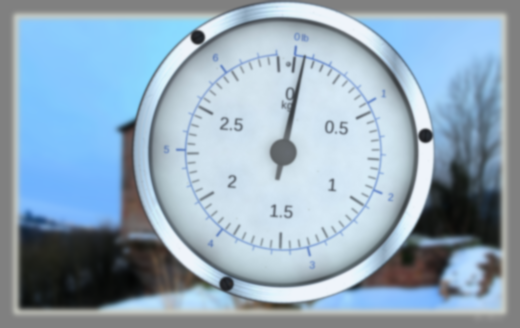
kg 0.05
